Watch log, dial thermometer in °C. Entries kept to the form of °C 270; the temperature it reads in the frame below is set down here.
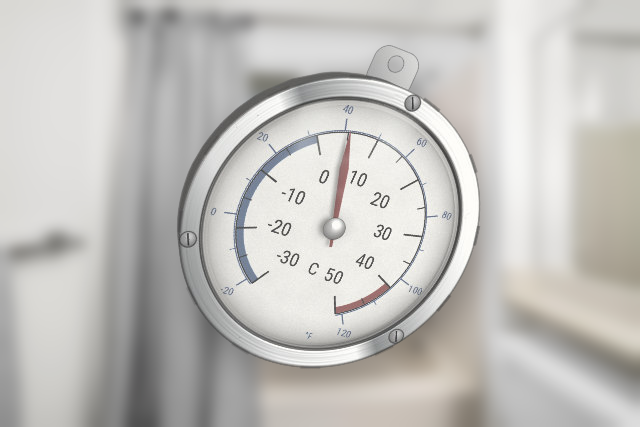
°C 5
